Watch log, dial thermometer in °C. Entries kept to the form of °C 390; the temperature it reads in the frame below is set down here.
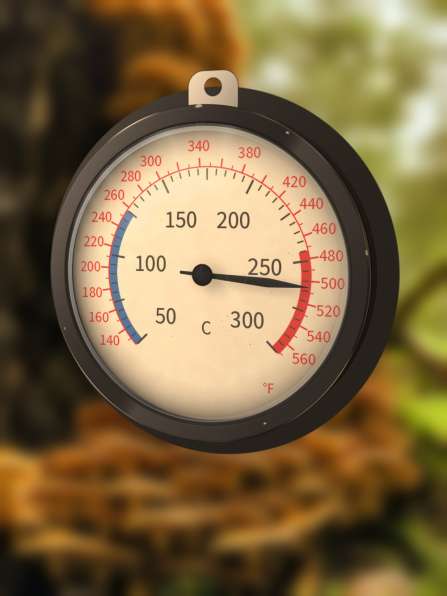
°C 262.5
